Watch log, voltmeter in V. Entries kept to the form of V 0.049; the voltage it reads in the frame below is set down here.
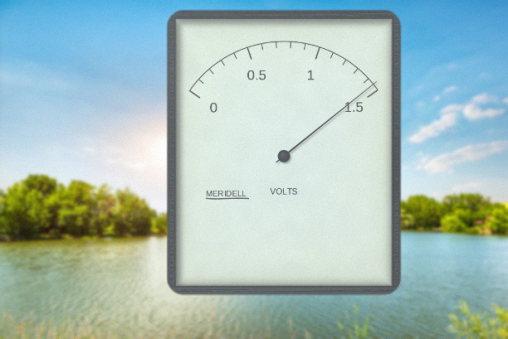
V 1.45
